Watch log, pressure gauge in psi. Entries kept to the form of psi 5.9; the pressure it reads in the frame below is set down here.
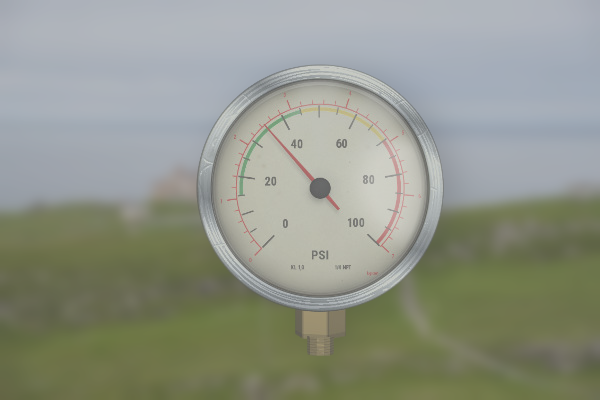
psi 35
